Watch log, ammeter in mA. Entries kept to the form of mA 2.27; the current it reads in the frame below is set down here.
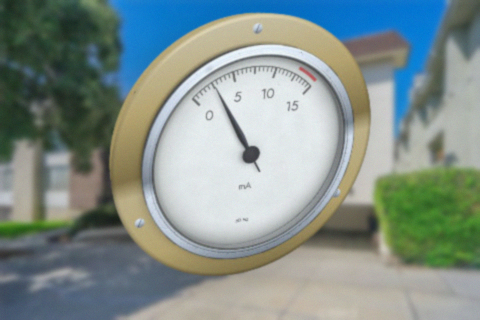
mA 2.5
